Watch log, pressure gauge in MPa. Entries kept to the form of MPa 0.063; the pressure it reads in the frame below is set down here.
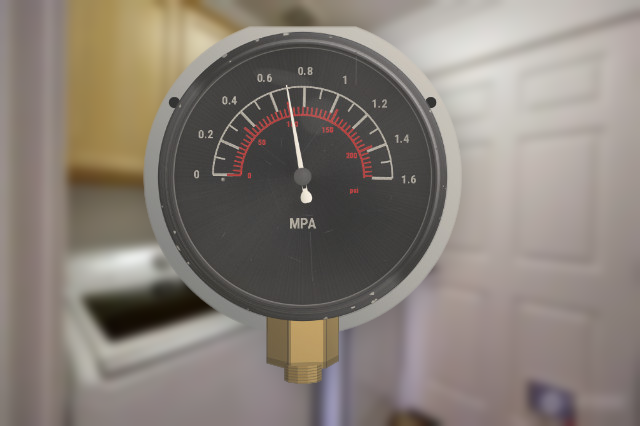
MPa 0.7
